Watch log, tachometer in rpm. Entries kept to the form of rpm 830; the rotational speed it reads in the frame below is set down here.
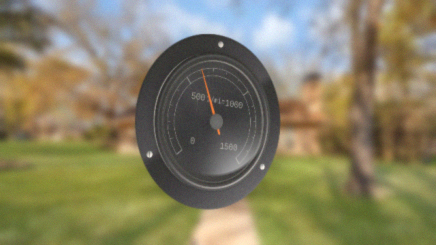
rpm 600
